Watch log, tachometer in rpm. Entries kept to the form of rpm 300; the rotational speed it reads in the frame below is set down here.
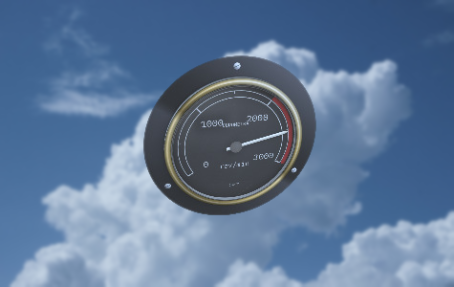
rpm 2500
